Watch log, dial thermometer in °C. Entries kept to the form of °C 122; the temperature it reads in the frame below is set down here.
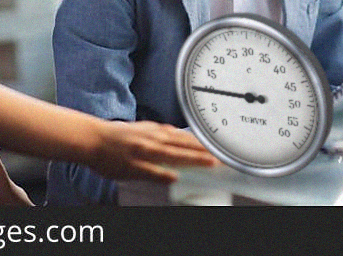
°C 10
